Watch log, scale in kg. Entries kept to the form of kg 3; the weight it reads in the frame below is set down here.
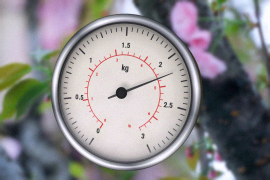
kg 2.15
